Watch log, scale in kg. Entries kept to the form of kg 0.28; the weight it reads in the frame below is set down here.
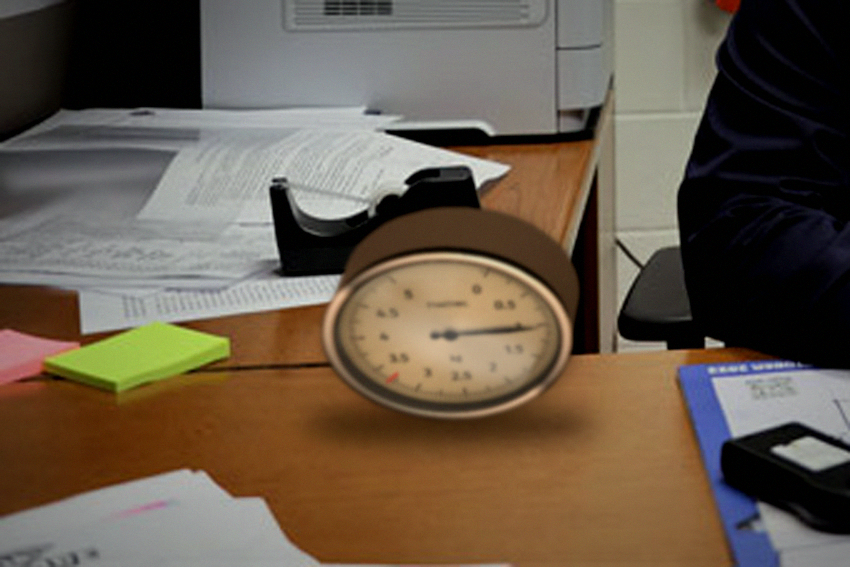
kg 1
